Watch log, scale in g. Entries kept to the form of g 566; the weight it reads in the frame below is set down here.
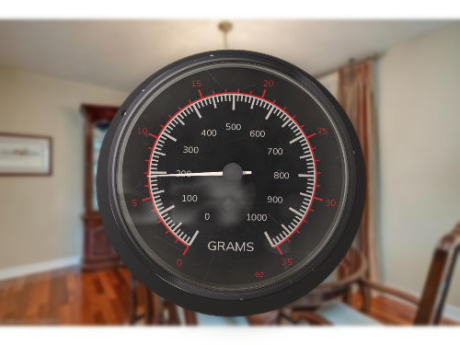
g 190
